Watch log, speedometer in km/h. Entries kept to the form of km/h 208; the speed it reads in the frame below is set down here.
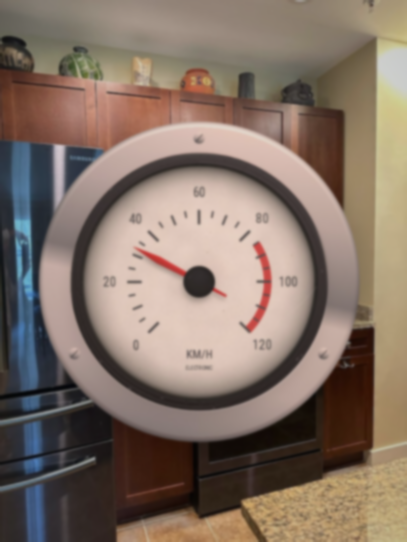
km/h 32.5
